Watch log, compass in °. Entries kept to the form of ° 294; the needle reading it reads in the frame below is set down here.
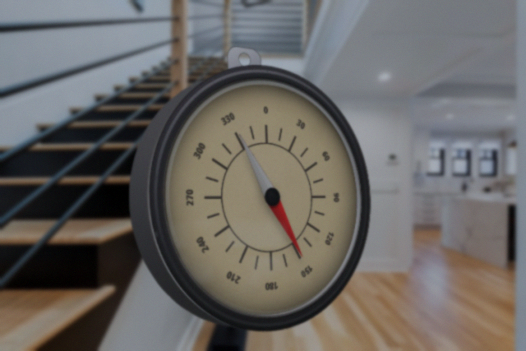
° 150
